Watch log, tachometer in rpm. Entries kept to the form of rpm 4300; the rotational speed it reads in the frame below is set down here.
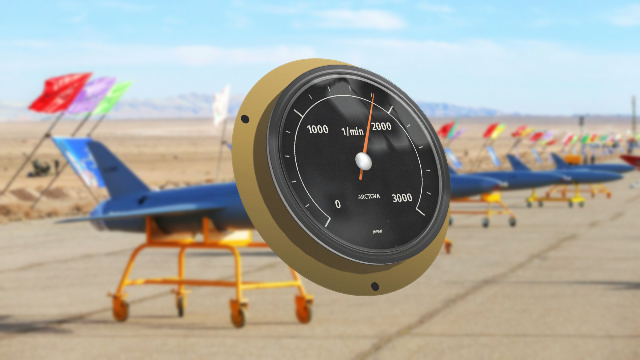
rpm 1800
